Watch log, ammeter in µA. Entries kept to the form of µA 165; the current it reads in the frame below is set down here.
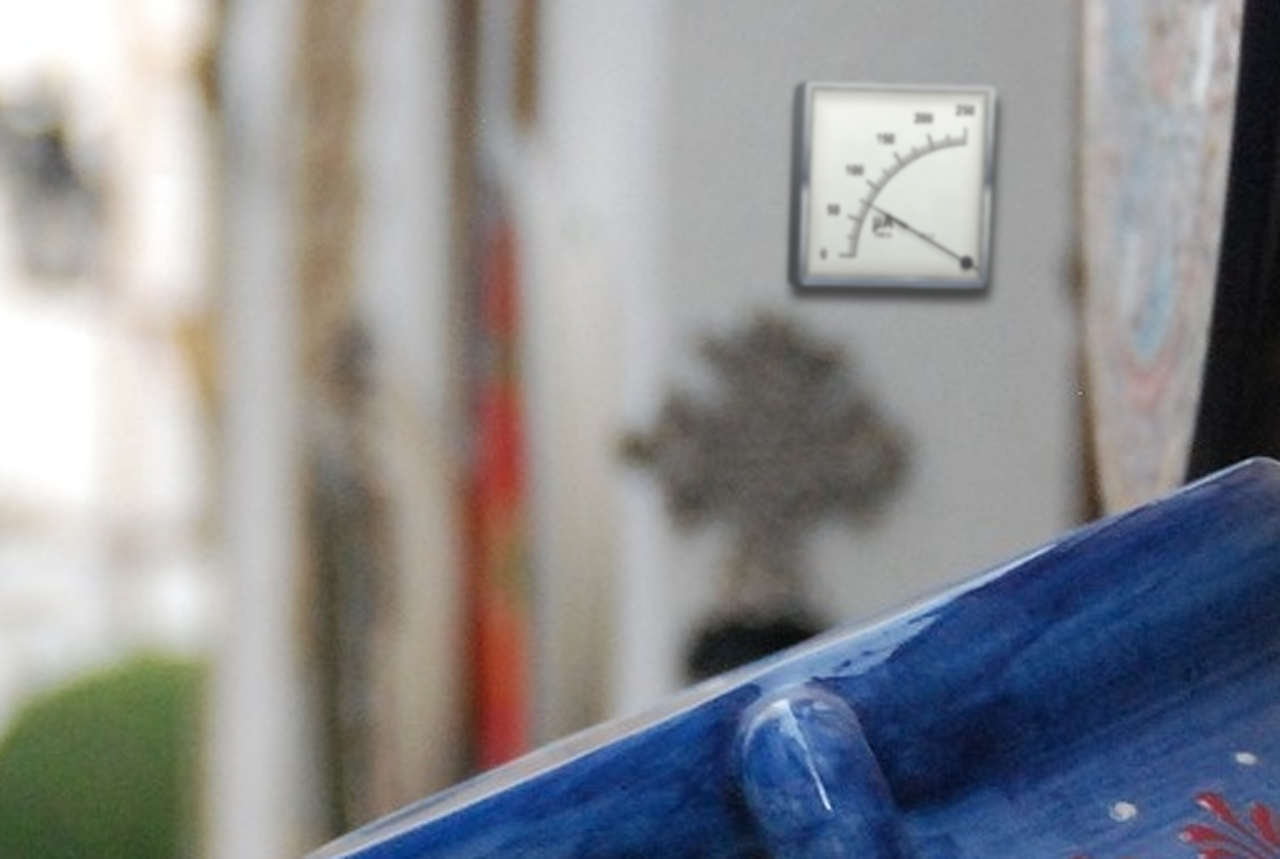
µA 75
